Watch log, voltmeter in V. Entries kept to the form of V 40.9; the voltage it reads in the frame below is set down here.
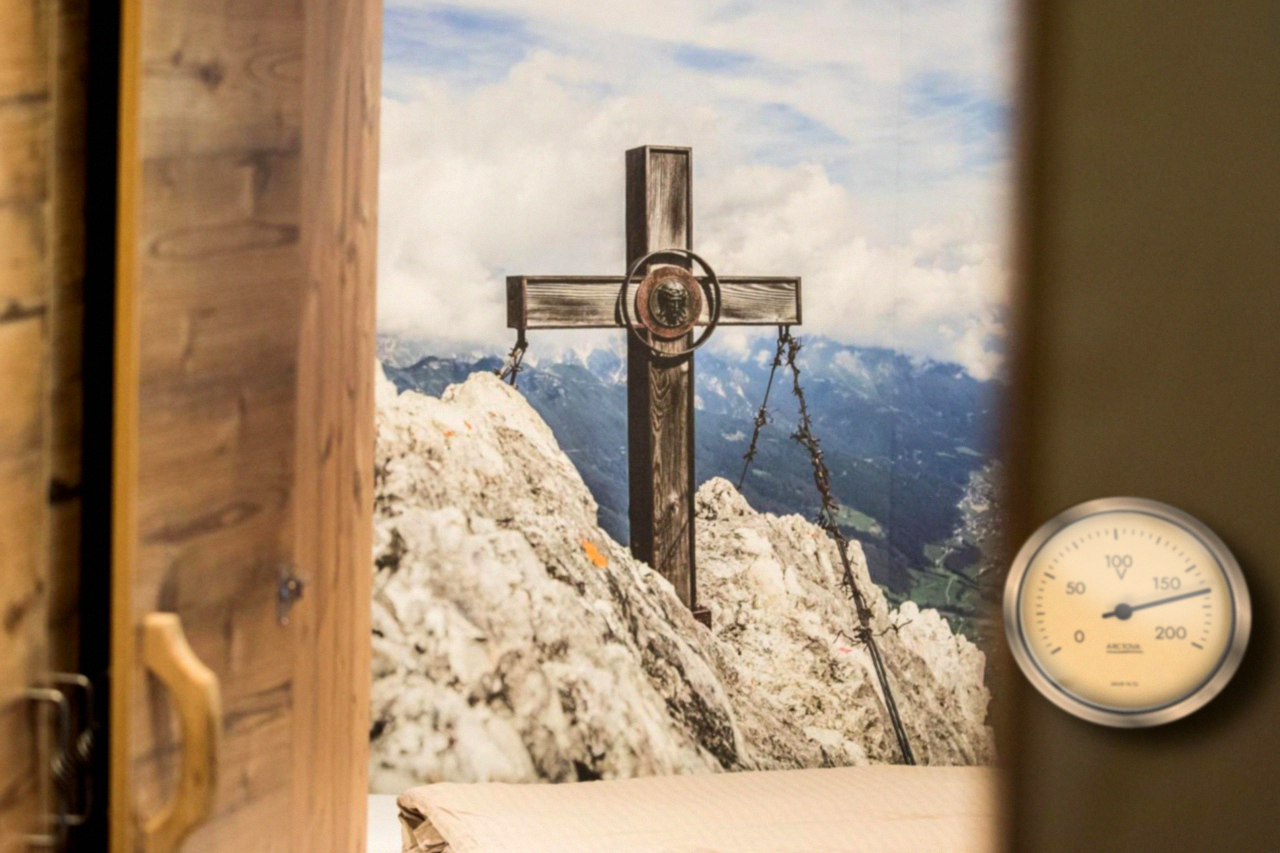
V 165
